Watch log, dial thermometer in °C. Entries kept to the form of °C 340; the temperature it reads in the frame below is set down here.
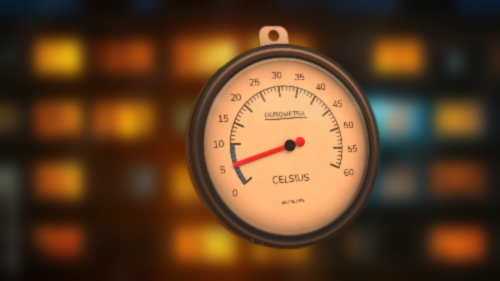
°C 5
